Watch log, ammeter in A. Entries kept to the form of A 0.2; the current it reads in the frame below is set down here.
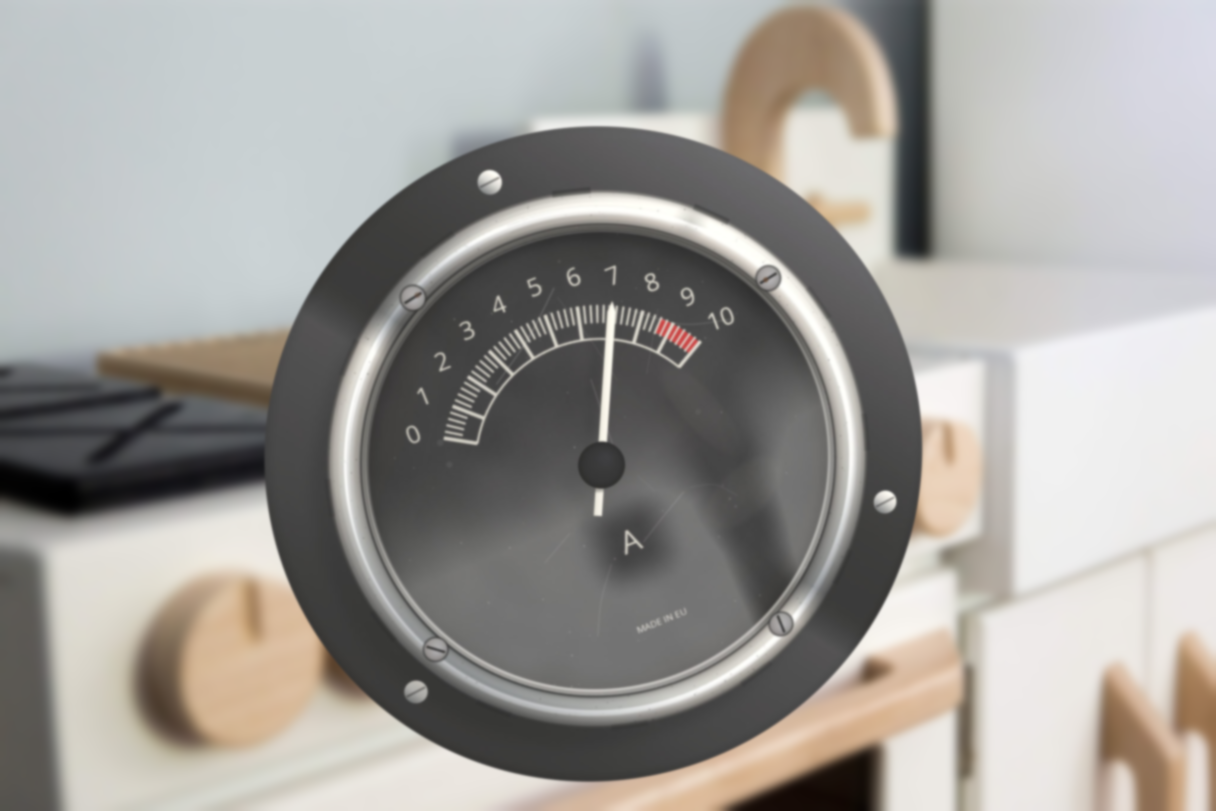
A 7
